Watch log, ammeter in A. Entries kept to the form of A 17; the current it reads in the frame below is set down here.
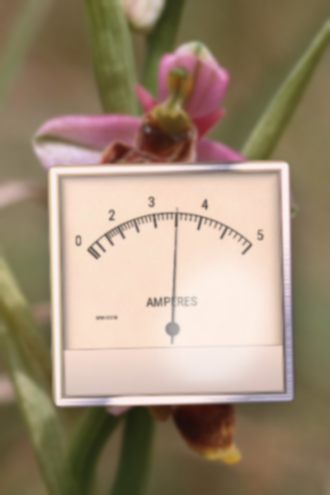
A 3.5
